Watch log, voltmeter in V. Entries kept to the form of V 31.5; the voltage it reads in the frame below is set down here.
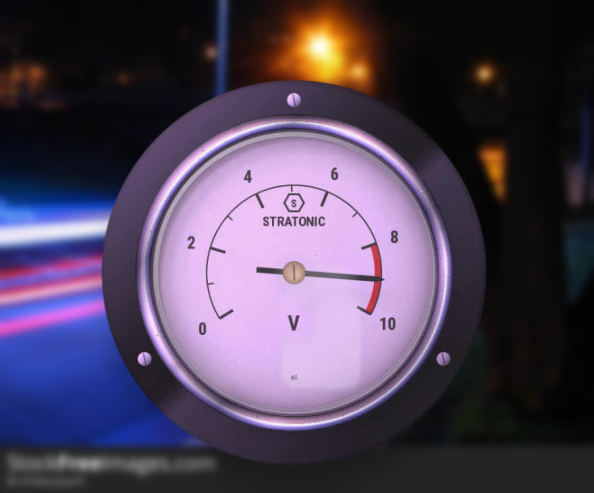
V 9
